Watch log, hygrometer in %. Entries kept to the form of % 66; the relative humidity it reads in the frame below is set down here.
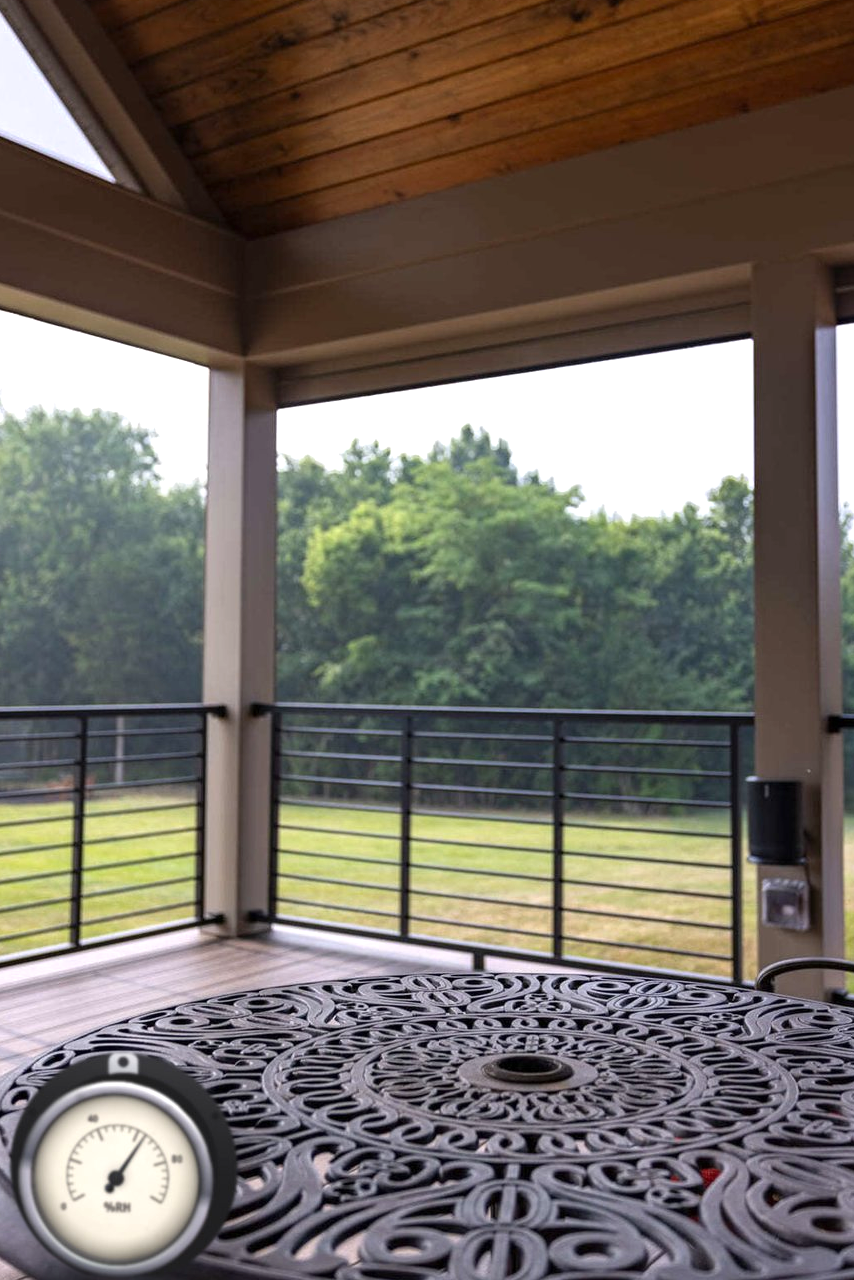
% 64
